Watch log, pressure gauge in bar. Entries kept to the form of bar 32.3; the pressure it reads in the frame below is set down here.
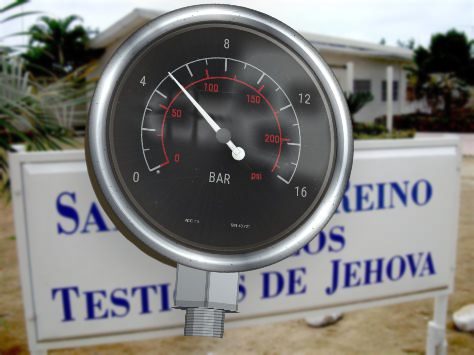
bar 5
